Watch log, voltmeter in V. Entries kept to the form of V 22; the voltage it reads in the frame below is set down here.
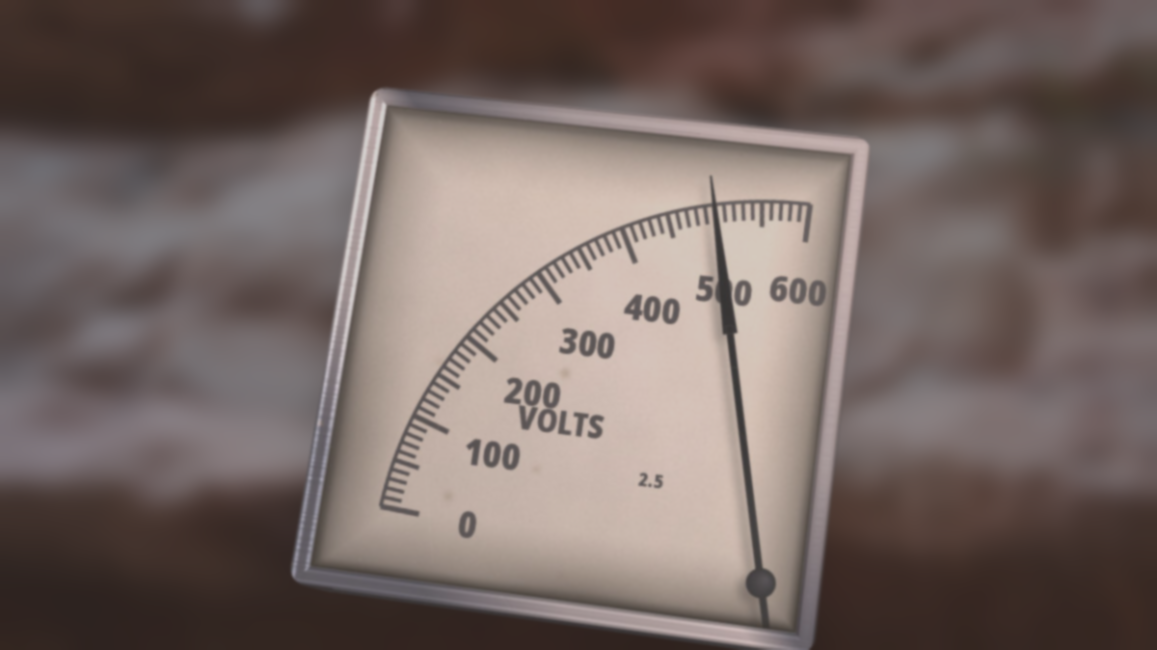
V 500
